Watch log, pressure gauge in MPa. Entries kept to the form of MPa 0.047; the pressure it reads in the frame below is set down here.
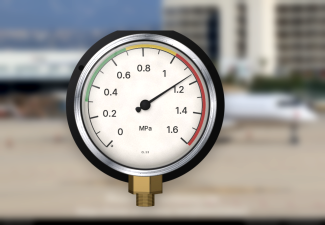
MPa 1.15
